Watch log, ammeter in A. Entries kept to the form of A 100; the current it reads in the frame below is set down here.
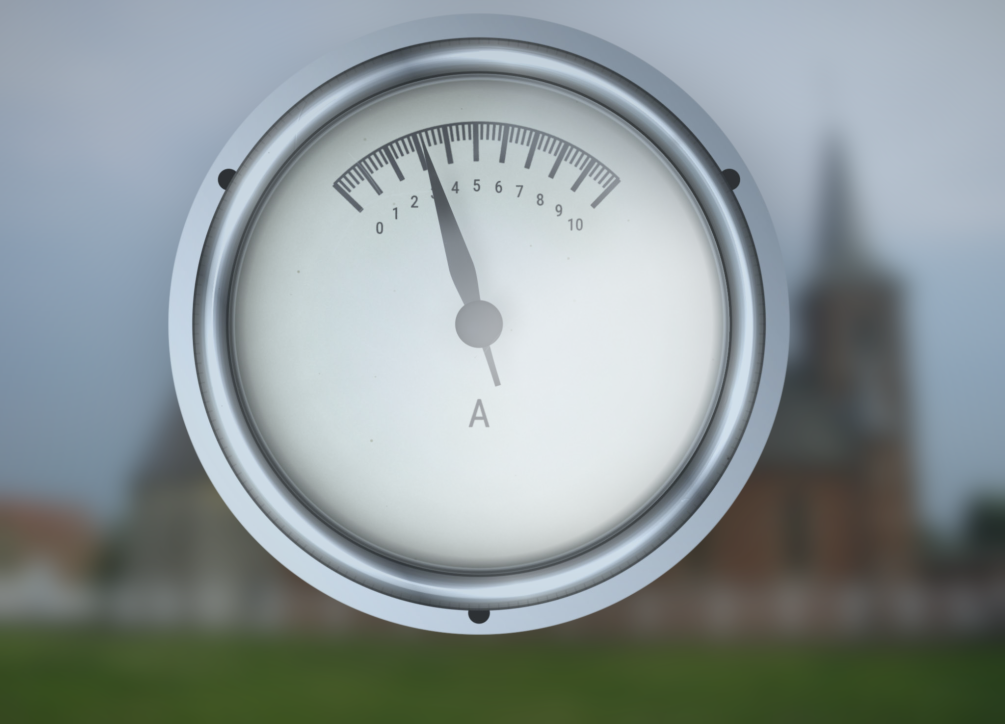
A 3.2
